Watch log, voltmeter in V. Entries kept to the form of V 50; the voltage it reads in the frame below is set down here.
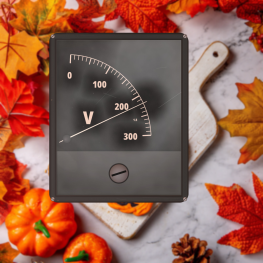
V 220
